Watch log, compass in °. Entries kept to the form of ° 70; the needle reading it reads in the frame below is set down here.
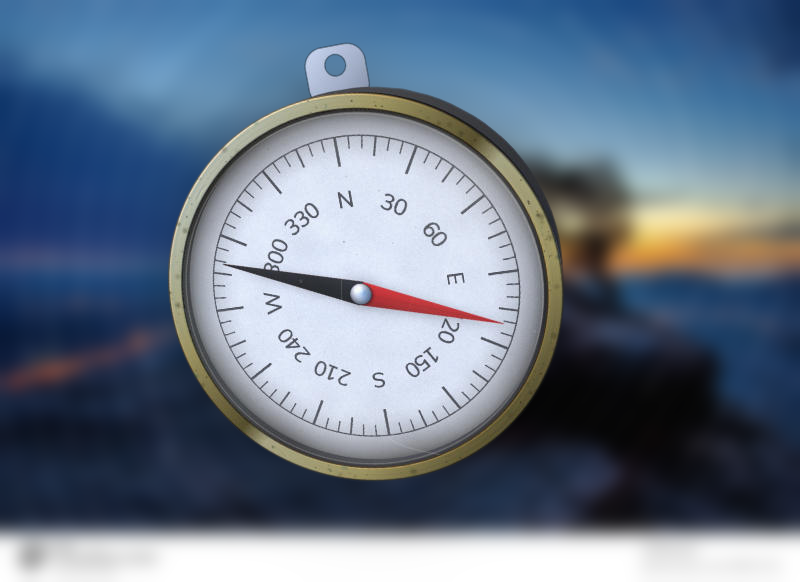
° 110
